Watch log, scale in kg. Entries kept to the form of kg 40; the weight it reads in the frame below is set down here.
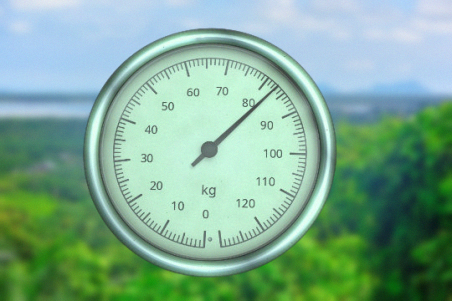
kg 83
